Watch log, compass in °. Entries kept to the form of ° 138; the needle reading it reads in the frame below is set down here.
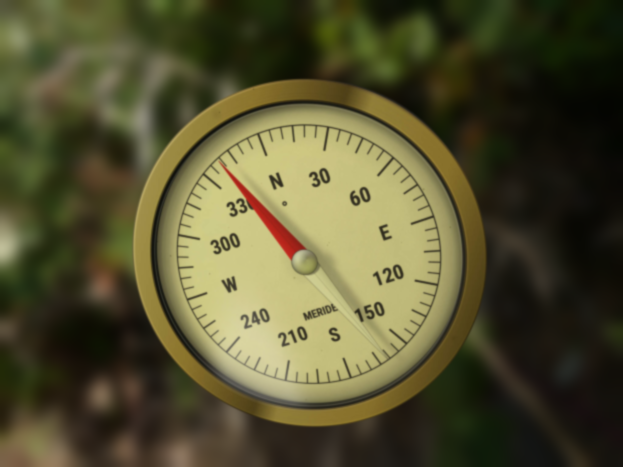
° 340
